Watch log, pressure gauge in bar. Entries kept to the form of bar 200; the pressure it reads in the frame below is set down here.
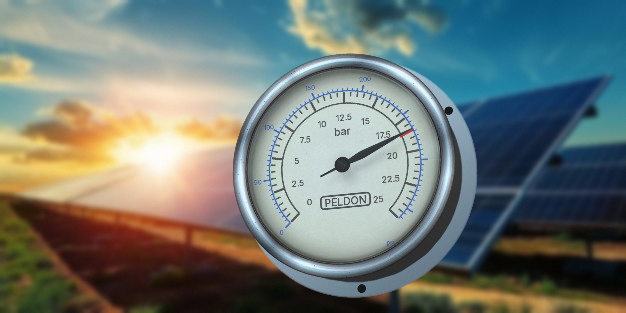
bar 18.5
